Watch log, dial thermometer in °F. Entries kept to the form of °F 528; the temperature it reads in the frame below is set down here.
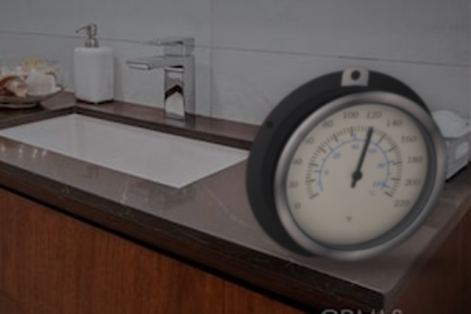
°F 120
